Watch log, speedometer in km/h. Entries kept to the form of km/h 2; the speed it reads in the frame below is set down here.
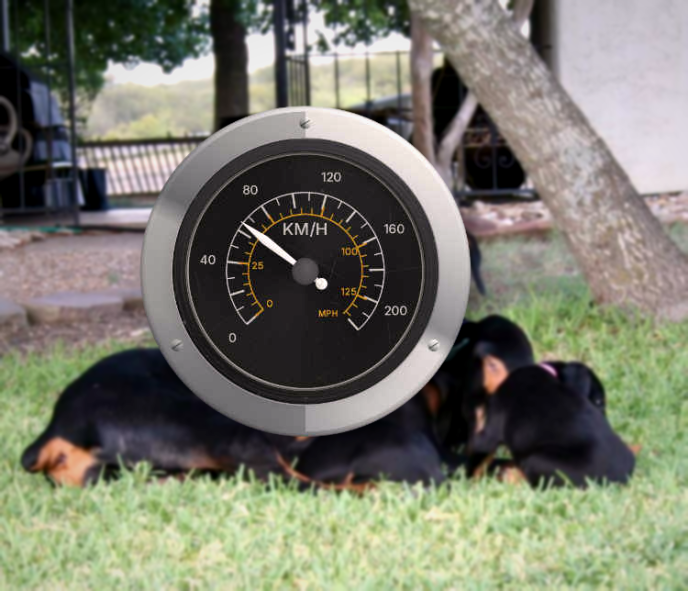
km/h 65
